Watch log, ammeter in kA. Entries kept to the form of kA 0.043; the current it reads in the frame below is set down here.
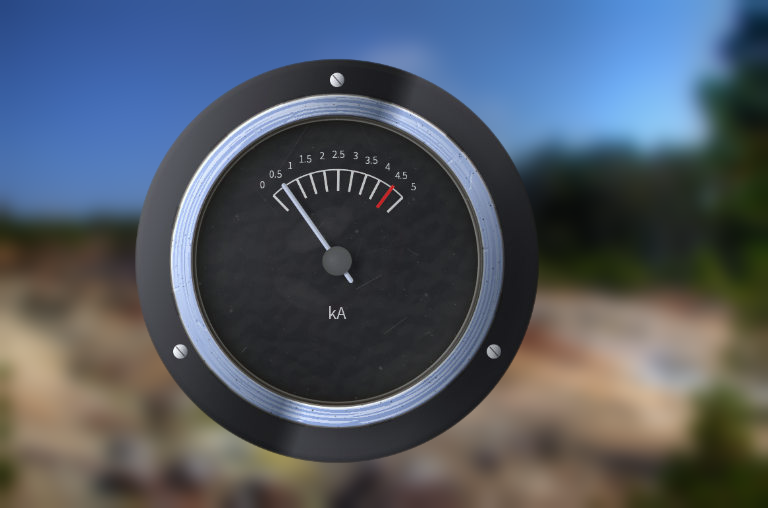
kA 0.5
